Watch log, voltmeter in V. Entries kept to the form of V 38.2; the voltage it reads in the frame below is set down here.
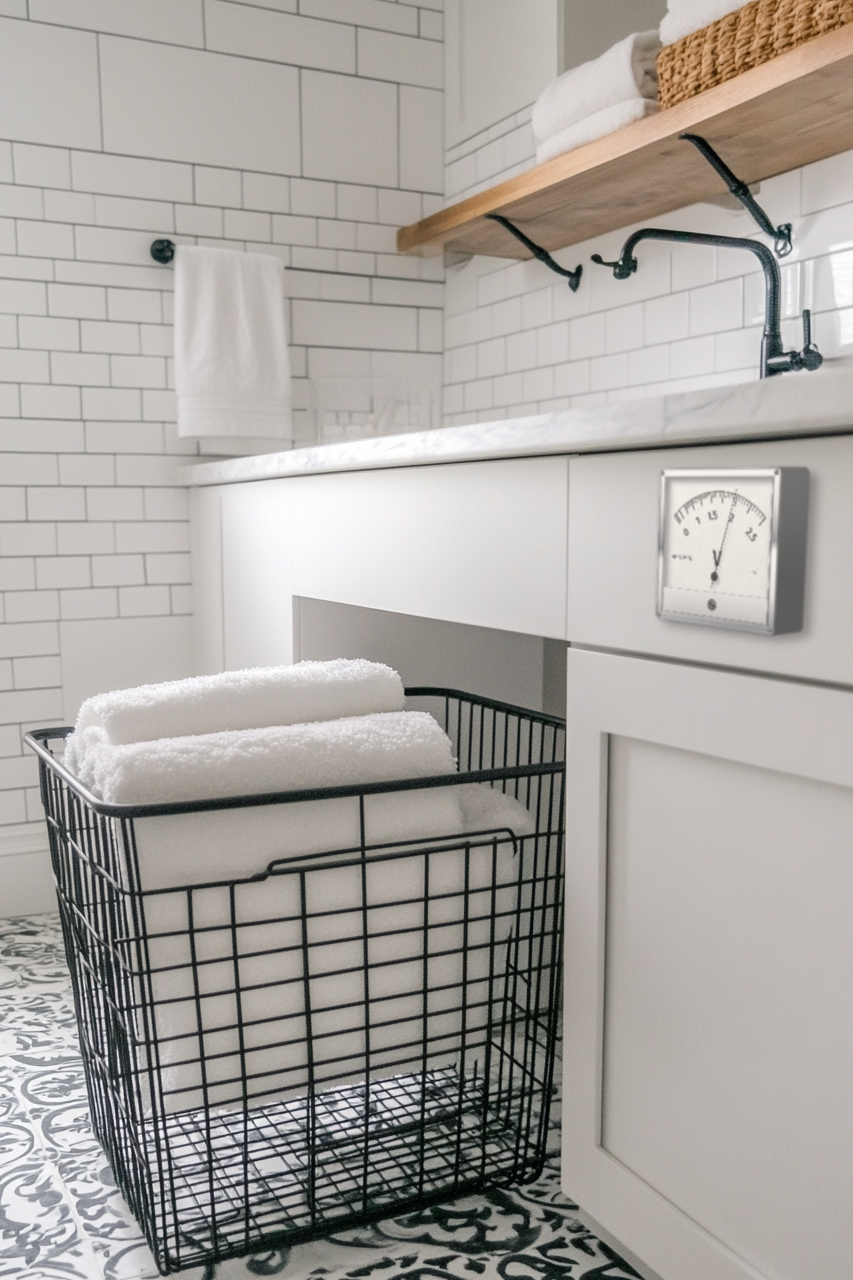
V 2
